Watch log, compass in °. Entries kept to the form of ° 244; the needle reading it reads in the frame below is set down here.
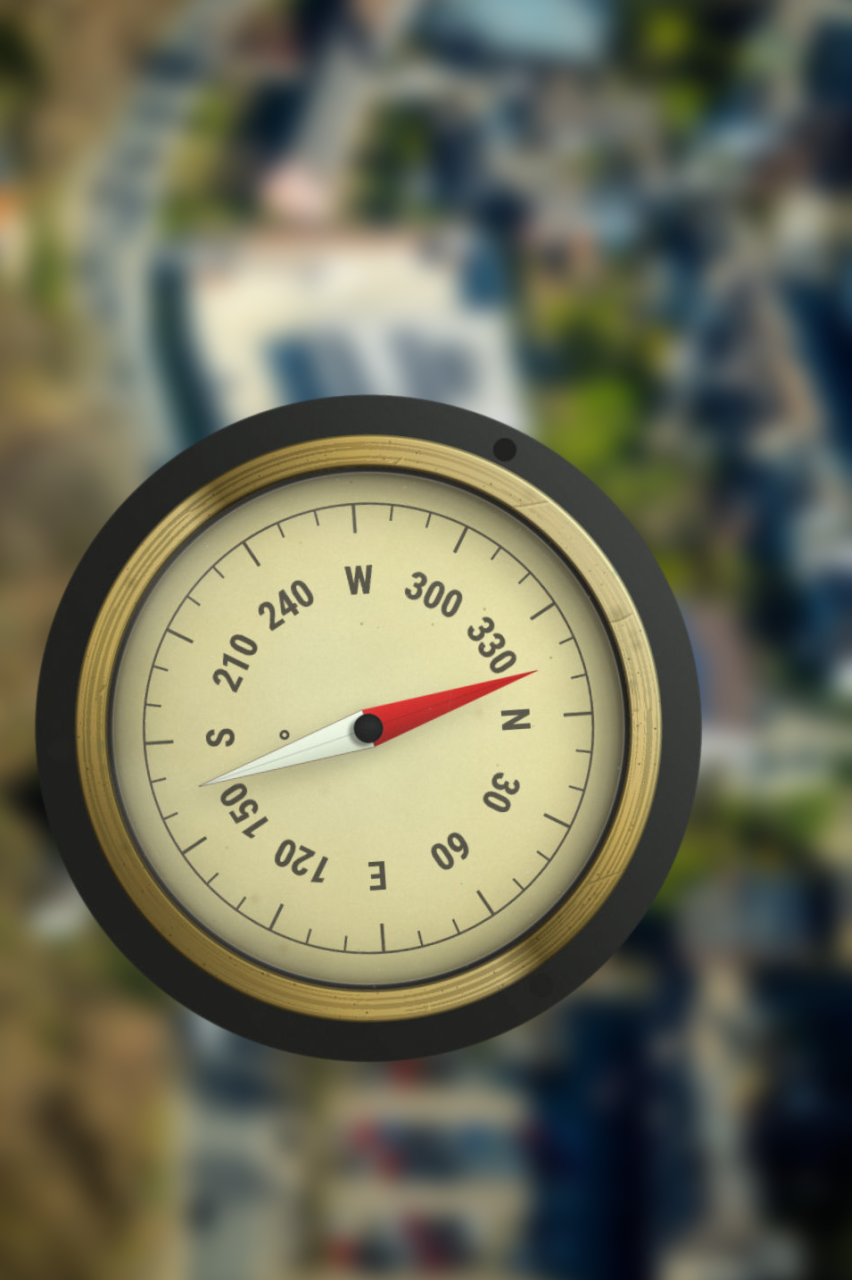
° 345
